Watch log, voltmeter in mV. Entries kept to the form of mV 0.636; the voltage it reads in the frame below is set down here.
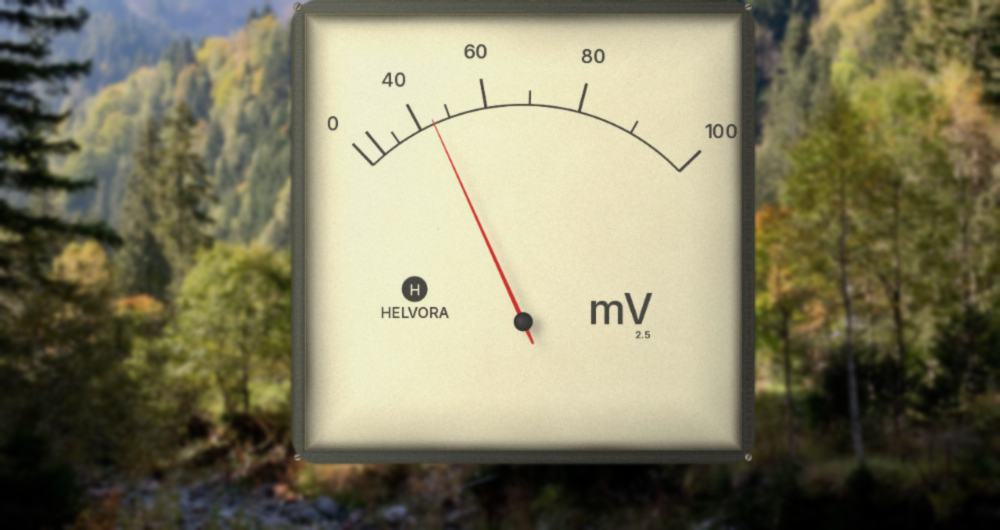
mV 45
